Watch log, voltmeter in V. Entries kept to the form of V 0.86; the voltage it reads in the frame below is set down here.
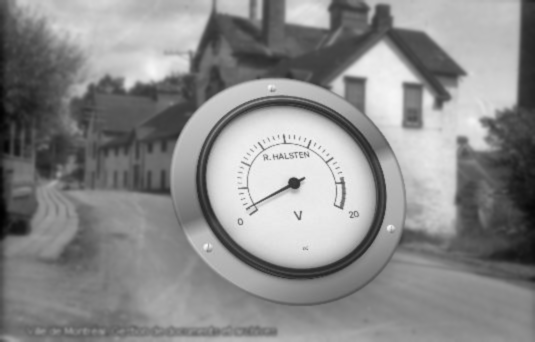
V 0.5
